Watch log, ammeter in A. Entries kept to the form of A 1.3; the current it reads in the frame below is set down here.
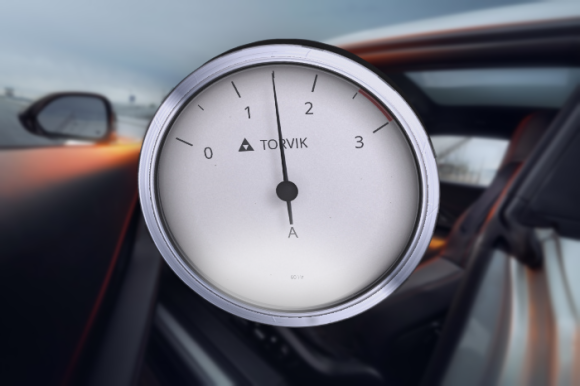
A 1.5
